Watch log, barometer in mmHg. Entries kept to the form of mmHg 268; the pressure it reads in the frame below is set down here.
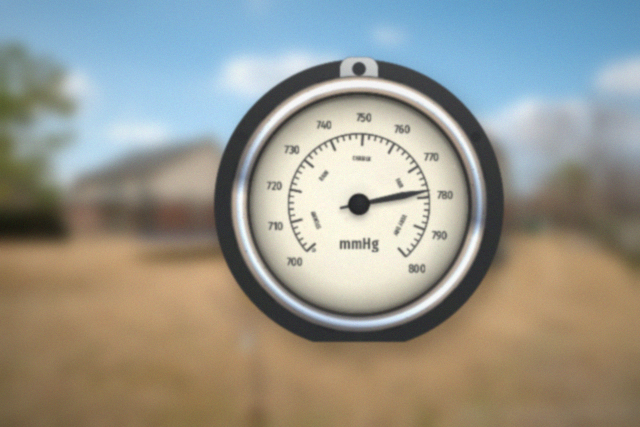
mmHg 778
